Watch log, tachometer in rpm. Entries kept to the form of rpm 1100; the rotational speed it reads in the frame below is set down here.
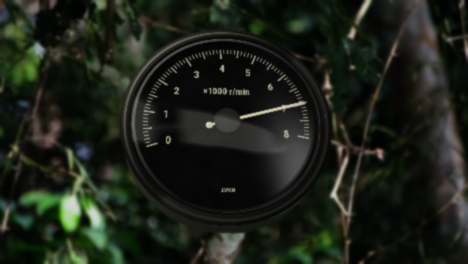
rpm 7000
